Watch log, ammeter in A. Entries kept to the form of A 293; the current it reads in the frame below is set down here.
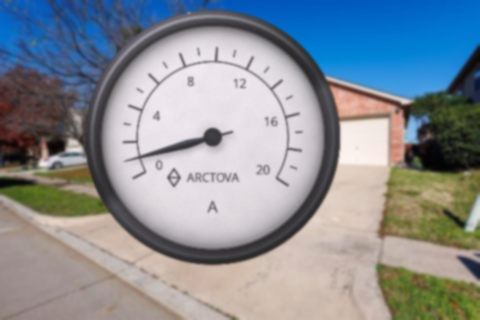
A 1
